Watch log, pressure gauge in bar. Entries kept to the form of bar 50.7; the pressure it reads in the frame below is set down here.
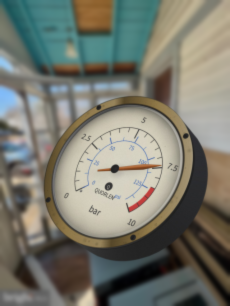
bar 7.5
